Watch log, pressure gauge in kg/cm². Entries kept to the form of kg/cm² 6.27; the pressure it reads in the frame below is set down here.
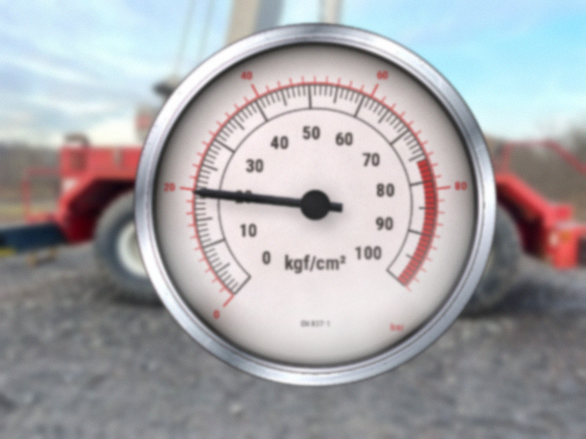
kg/cm² 20
